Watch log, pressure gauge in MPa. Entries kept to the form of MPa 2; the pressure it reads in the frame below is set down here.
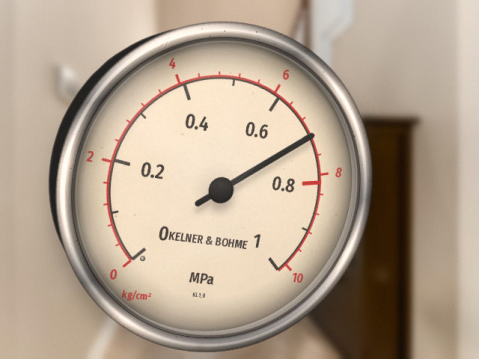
MPa 0.7
